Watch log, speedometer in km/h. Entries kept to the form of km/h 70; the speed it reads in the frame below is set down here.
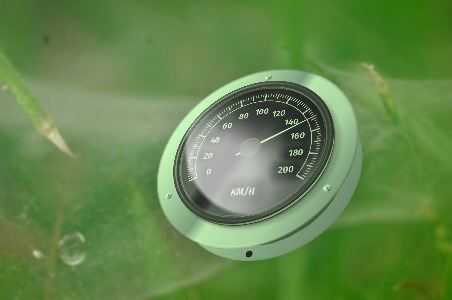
km/h 150
